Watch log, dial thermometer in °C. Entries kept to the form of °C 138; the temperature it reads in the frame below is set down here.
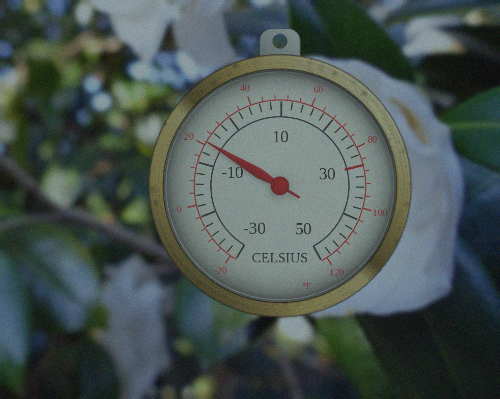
°C -6
